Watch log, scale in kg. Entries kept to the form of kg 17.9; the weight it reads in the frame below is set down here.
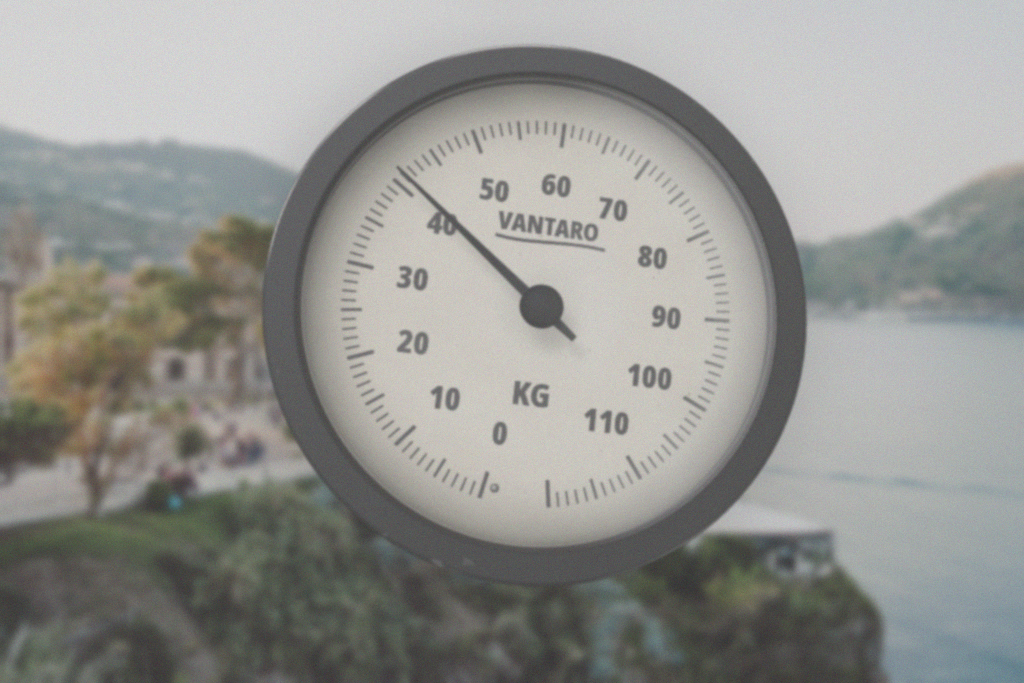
kg 41
